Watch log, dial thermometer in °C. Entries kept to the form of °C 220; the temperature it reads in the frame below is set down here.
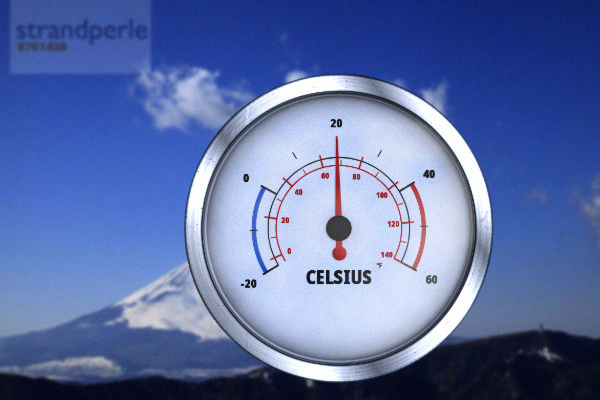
°C 20
